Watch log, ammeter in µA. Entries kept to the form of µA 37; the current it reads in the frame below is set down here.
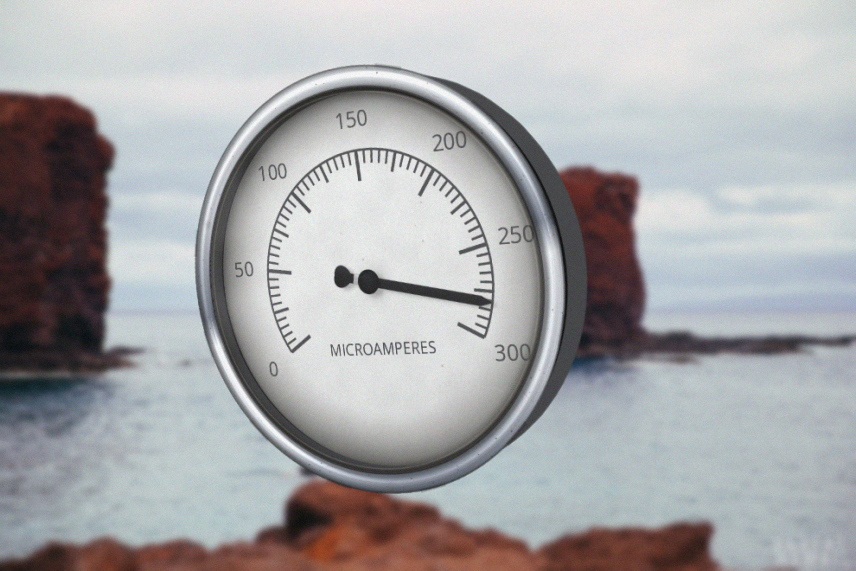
µA 280
